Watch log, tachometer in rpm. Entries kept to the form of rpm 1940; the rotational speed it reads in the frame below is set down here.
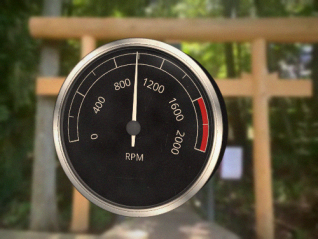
rpm 1000
